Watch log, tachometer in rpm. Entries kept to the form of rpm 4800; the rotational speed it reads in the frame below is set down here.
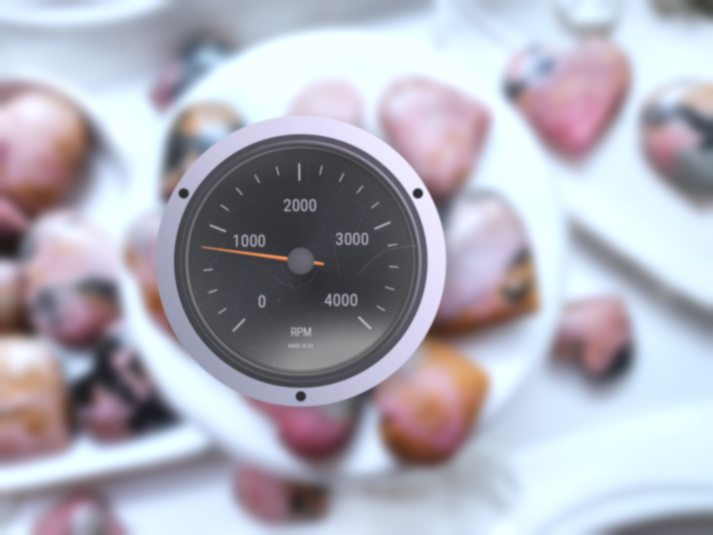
rpm 800
